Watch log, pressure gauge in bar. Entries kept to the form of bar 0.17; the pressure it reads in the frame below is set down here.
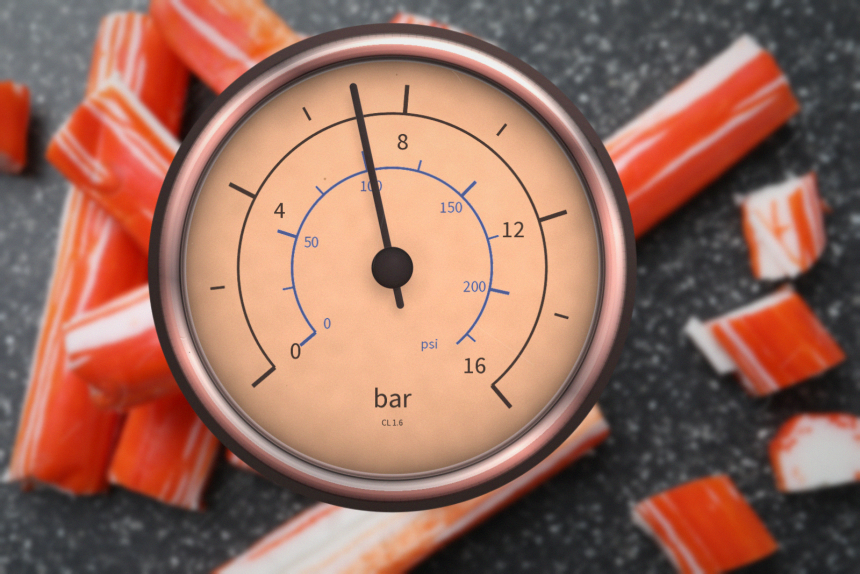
bar 7
